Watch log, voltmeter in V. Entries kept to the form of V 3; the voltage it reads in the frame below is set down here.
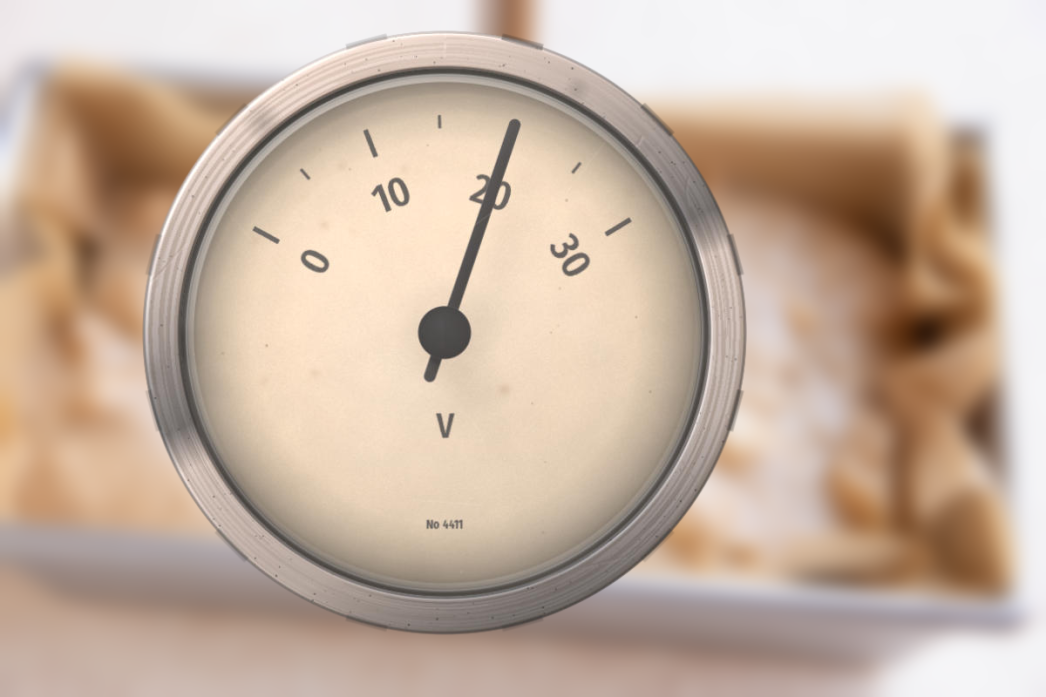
V 20
